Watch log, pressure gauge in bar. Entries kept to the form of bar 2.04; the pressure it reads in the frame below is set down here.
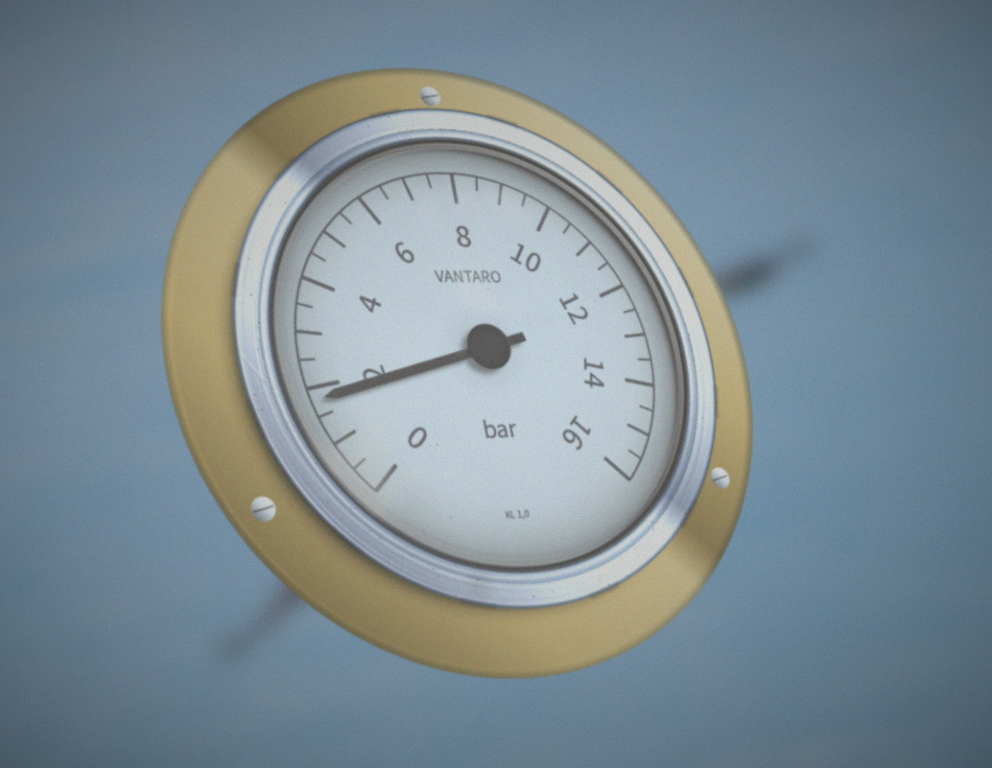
bar 1.75
